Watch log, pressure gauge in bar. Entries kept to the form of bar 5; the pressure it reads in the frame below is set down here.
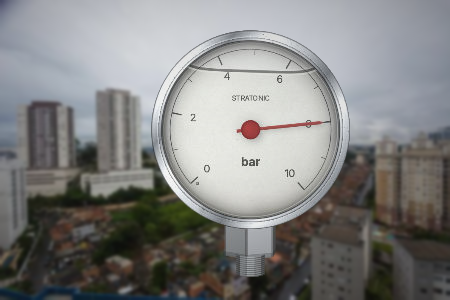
bar 8
